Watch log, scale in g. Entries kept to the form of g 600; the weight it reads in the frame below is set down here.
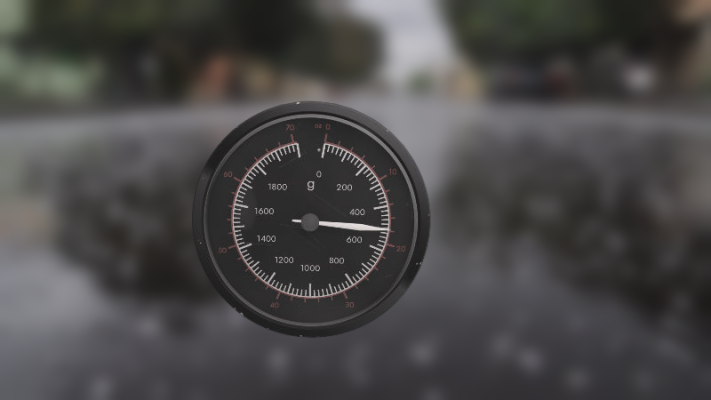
g 500
